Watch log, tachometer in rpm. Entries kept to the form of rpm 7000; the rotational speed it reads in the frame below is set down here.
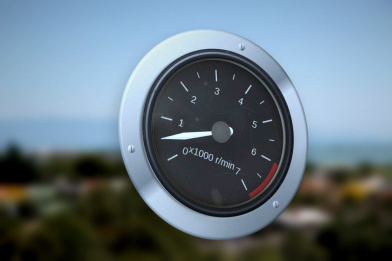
rpm 500
